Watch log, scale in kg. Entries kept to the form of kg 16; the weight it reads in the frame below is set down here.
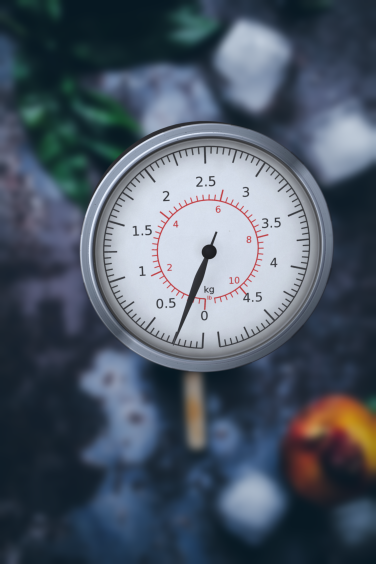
kg 0.25
